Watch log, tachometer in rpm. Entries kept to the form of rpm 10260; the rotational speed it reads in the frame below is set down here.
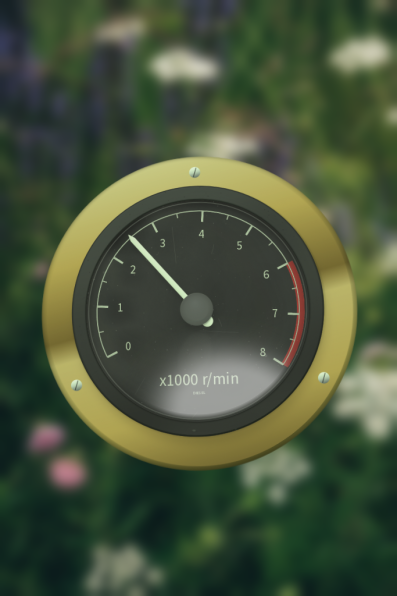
rpm 2500
